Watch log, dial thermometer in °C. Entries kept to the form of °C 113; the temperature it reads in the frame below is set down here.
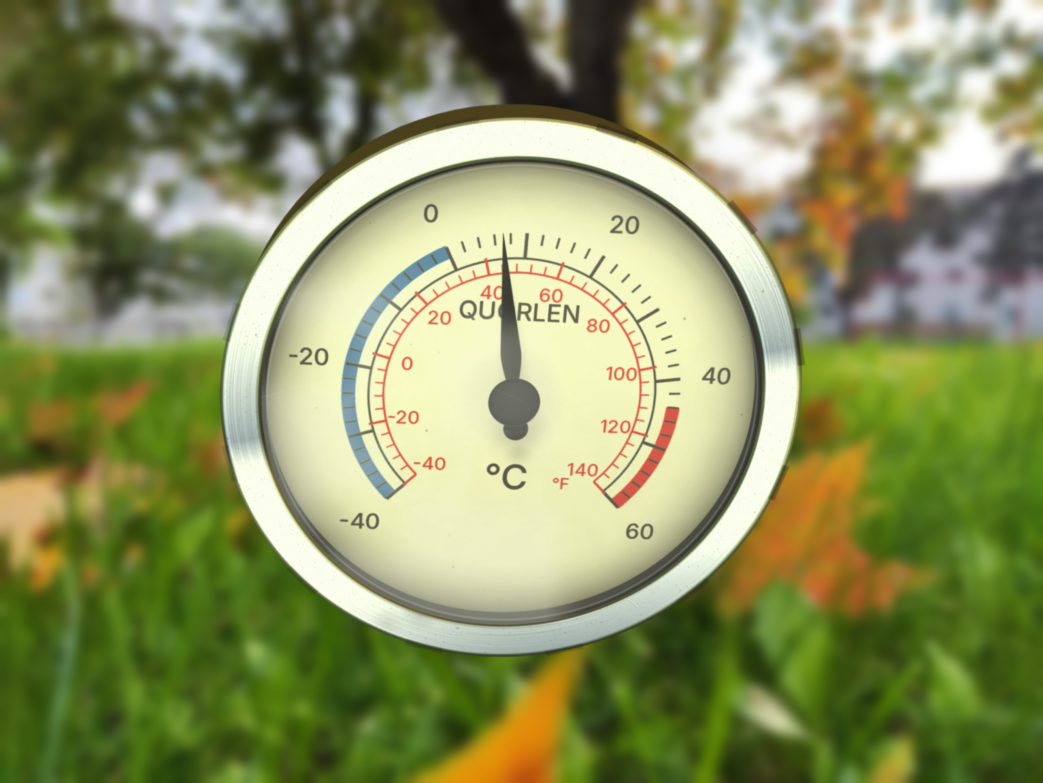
°C 7
